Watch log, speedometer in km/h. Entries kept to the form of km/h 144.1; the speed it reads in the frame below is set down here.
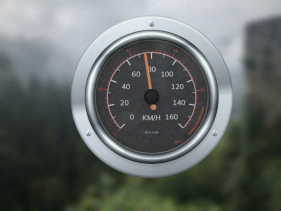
km/h 75
